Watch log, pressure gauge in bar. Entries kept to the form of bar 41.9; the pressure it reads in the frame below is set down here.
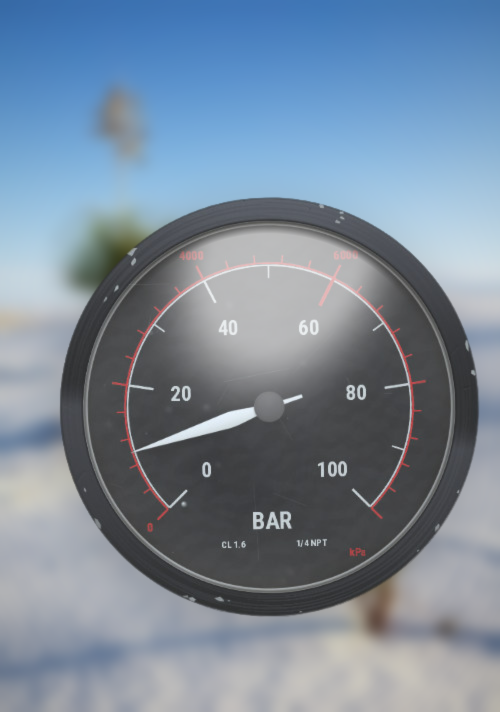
bar 10
